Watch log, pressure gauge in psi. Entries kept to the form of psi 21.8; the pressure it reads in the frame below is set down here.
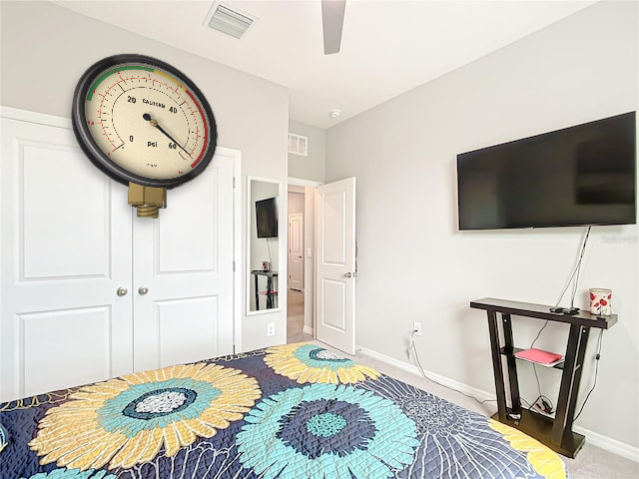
psi 58
